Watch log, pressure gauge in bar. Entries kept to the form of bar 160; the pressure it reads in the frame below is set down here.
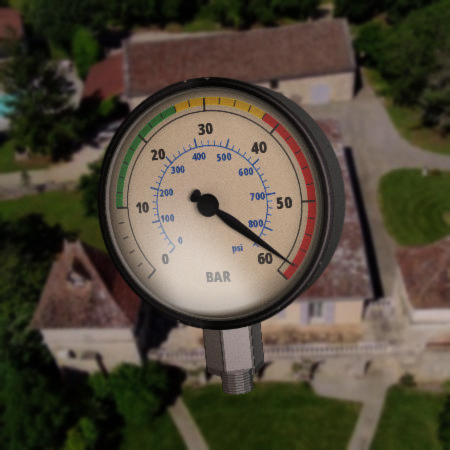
bar 58
